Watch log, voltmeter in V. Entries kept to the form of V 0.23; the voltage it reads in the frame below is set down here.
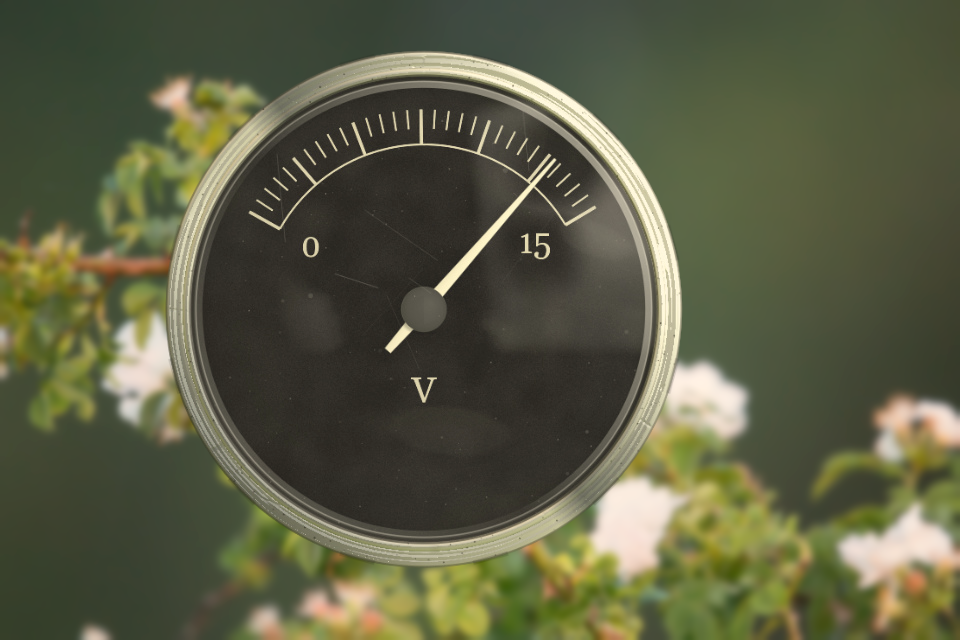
V 12.75
